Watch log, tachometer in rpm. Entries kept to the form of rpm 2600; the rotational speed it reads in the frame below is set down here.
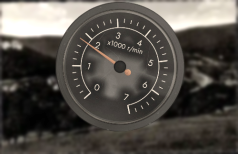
rpm 1800
